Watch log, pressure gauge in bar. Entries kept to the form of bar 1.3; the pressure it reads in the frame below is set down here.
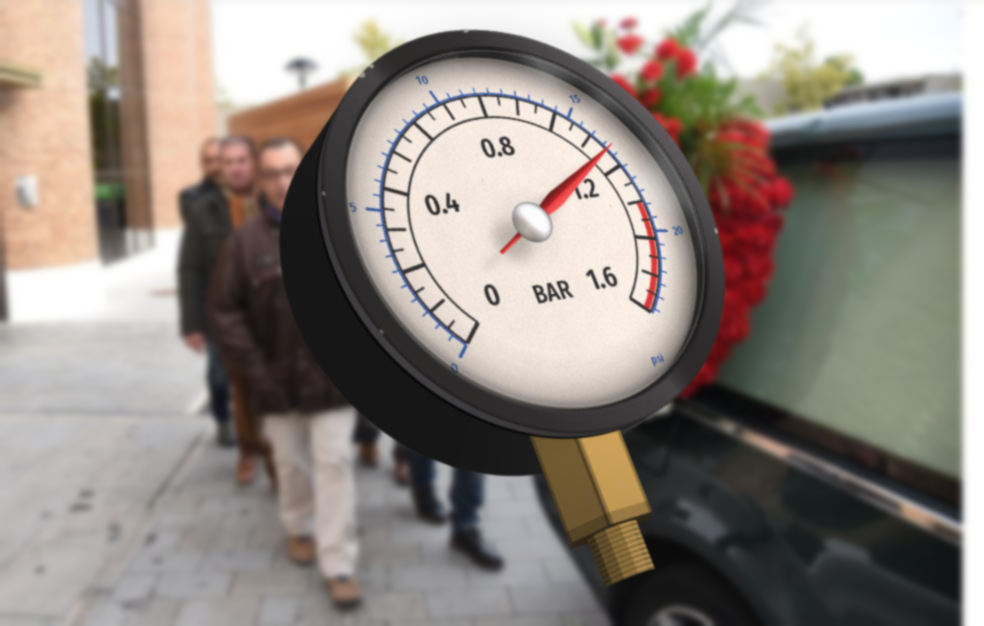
bar 1.15
